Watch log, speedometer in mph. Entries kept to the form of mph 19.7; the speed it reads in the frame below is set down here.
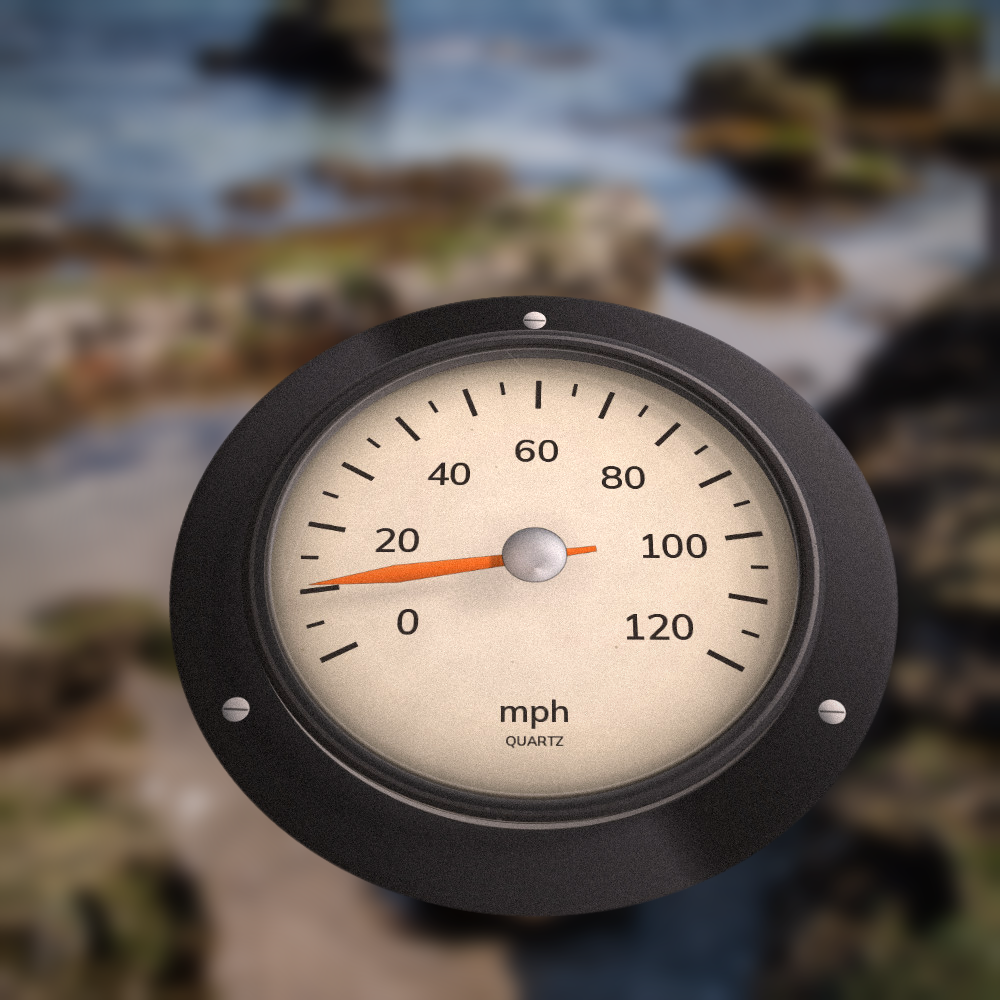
mph 10
